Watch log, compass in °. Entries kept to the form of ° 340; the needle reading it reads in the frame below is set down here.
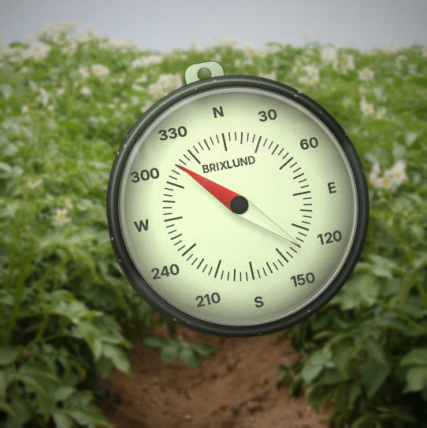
° 315
